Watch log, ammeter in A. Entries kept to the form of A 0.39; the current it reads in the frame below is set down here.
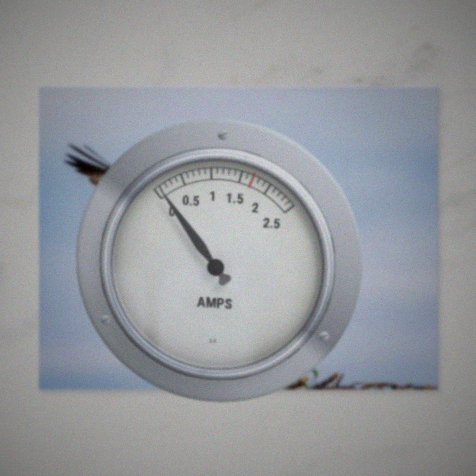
A 0.1
